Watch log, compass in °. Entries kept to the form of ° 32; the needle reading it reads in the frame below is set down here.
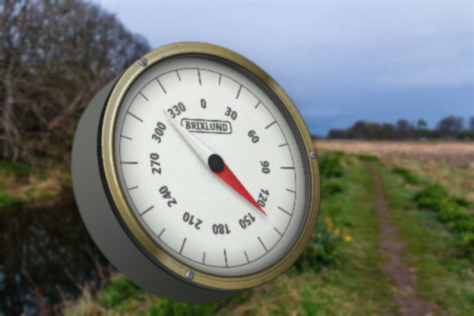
° 135
